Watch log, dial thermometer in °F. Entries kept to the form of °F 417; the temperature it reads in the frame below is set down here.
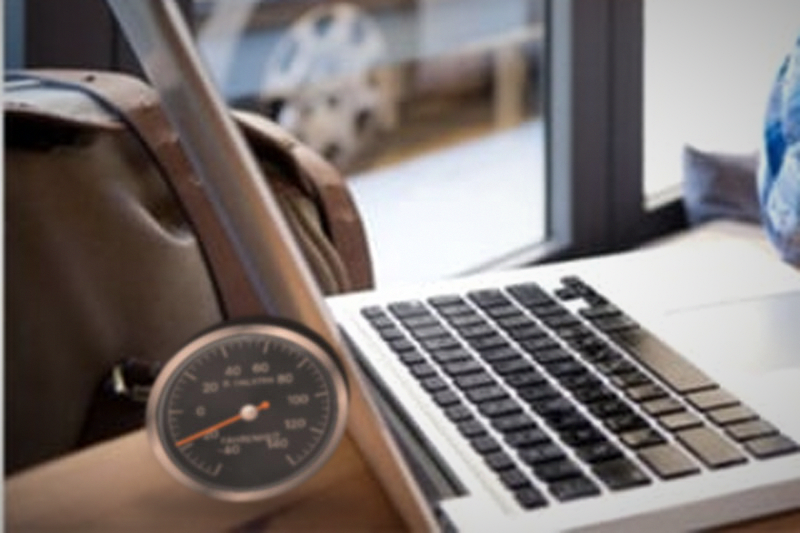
°F -16
